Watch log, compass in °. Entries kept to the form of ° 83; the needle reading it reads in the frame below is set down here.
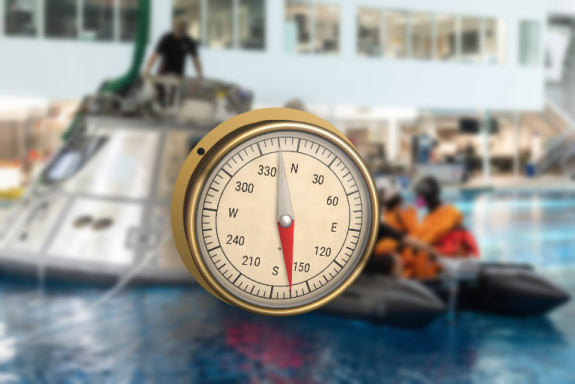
° 165
